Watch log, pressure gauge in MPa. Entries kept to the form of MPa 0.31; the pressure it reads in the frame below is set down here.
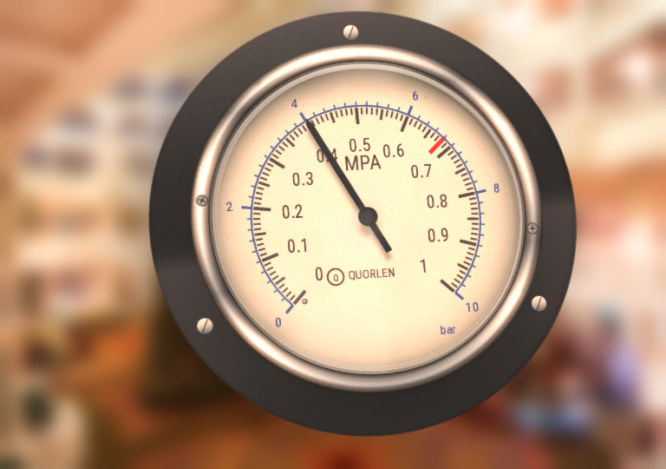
MPa 0.4
